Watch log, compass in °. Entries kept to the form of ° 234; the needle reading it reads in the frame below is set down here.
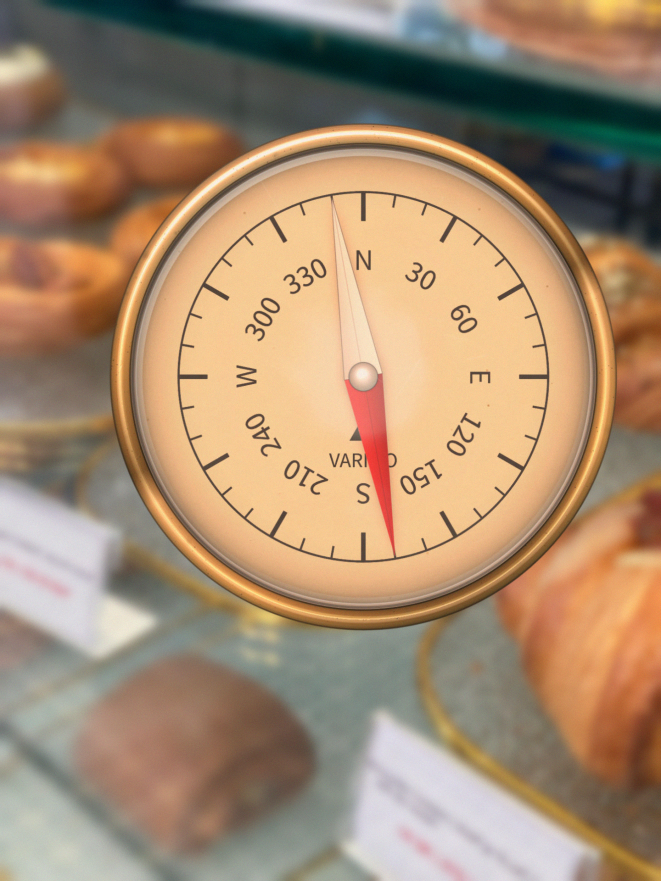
° 170
